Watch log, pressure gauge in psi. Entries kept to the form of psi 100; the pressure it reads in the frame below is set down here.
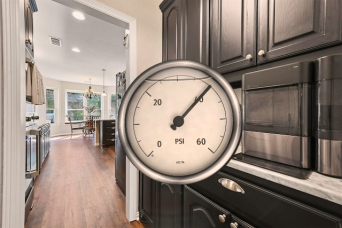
psi 40
